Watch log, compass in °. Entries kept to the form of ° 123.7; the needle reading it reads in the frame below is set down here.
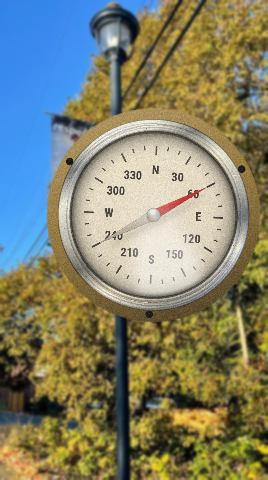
° 60
